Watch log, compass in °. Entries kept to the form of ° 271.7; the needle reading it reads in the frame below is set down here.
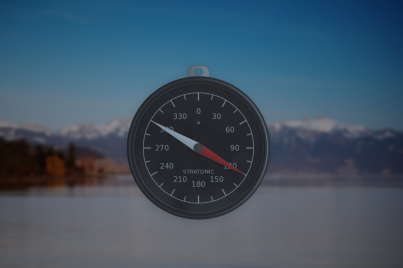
° 120
